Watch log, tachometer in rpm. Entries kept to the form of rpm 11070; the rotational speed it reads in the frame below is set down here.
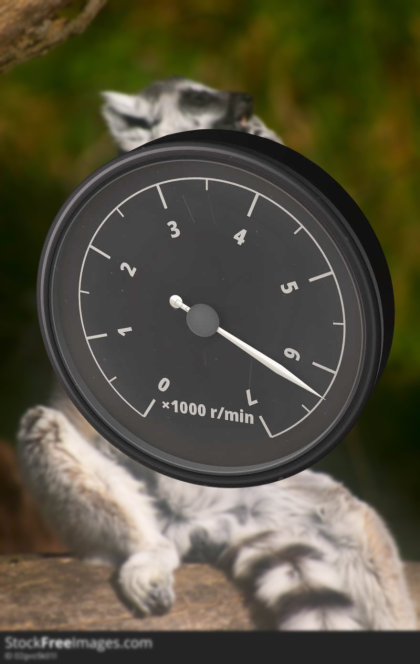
rpm 6250
